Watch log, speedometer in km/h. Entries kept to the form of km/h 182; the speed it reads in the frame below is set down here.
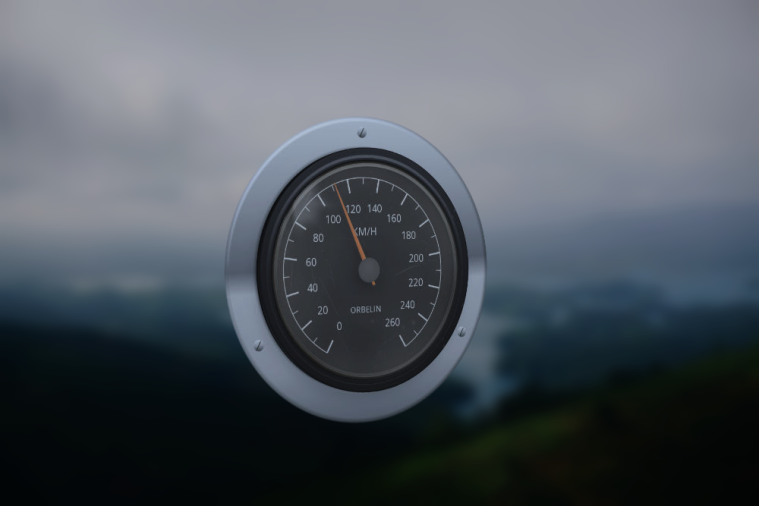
km/h 110
